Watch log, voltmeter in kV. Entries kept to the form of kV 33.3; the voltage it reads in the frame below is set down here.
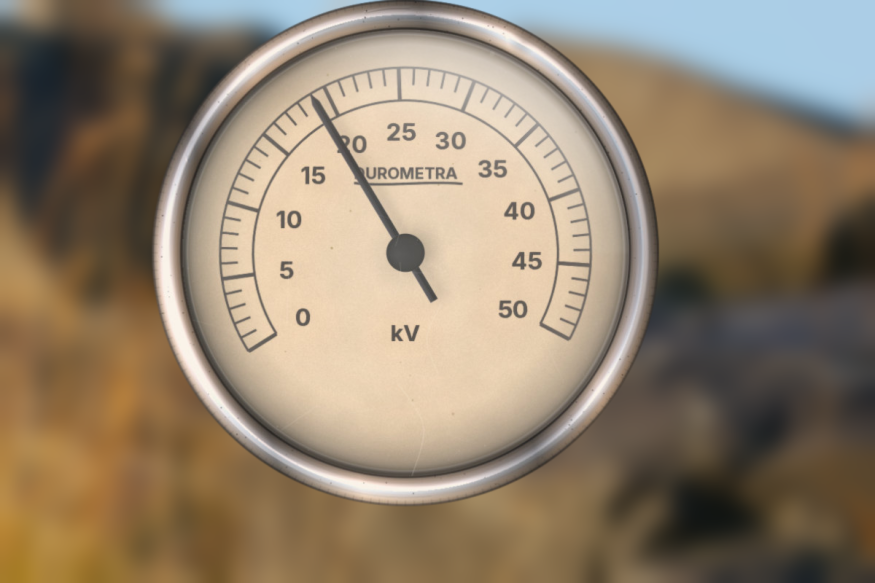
kV 19
